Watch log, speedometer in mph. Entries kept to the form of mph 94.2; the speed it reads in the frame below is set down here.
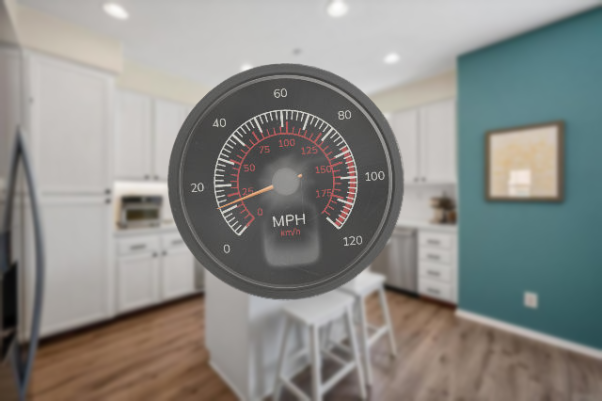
mph 12
